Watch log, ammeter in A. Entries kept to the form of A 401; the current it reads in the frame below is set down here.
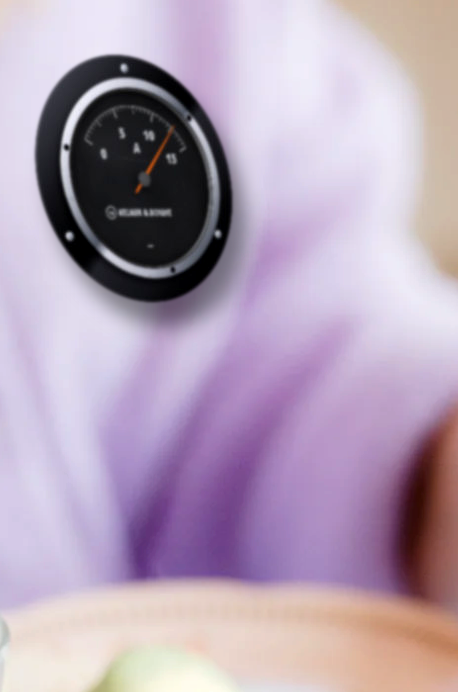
A 12.5
